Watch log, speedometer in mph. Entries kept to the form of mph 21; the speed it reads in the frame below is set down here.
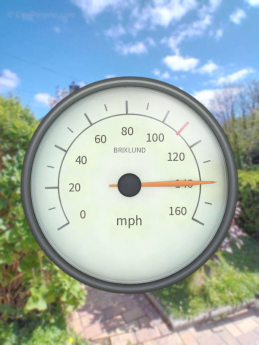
mph 140
